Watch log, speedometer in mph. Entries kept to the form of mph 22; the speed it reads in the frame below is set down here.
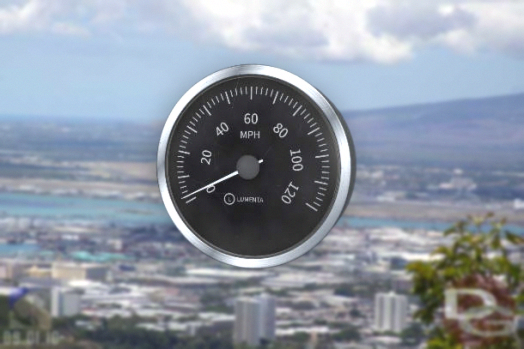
mph 2
